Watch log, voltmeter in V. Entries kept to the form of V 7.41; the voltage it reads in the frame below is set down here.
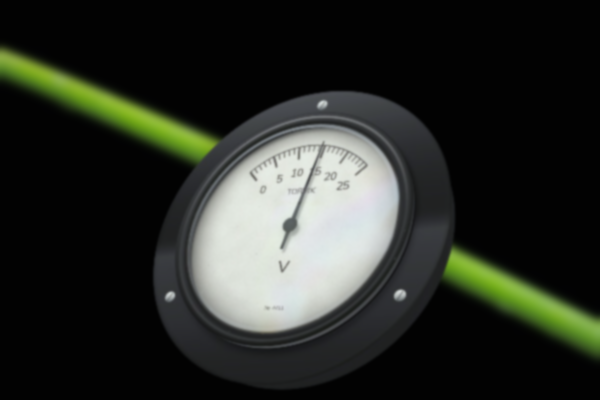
V 15
